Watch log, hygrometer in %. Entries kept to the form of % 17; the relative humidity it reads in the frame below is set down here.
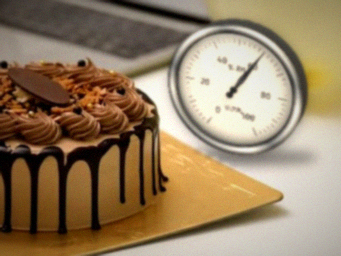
% 60
